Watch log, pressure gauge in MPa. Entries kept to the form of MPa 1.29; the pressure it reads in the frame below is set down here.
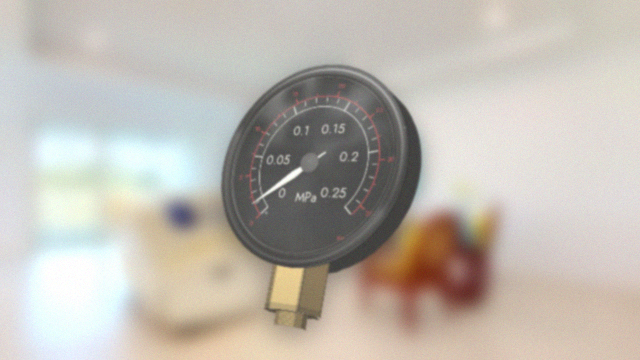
MPa 0.01
